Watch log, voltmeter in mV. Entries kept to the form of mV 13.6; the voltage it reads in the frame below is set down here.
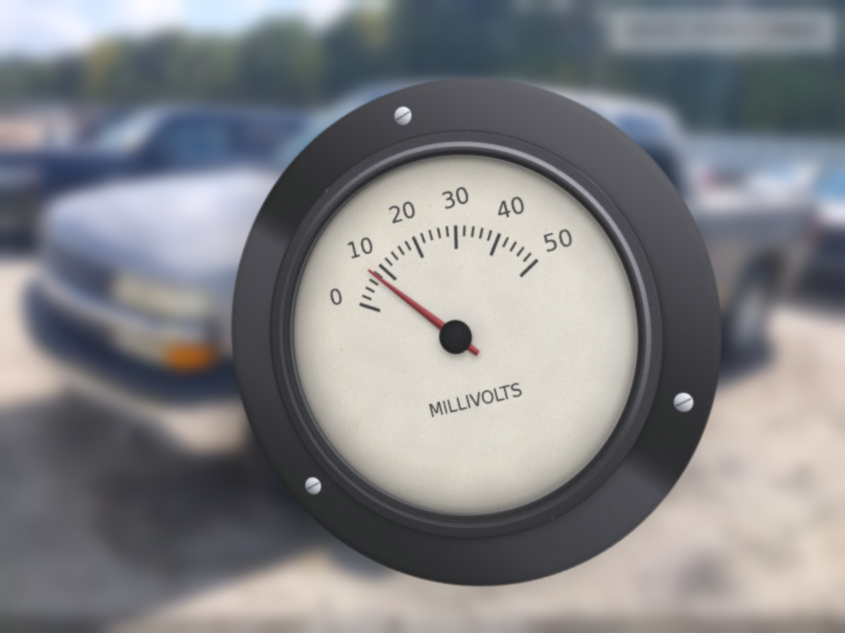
mV 8
